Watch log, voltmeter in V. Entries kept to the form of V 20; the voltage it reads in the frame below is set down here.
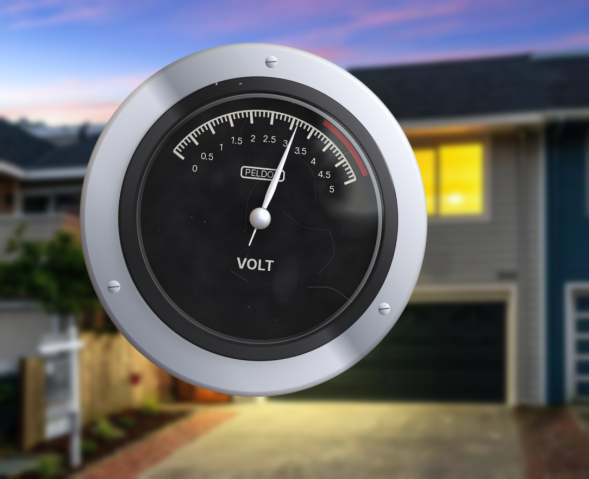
V 3.1
